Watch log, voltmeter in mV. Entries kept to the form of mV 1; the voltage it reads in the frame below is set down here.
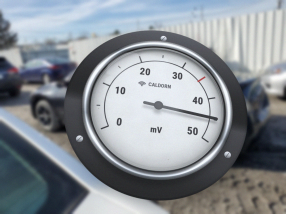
mV 45
